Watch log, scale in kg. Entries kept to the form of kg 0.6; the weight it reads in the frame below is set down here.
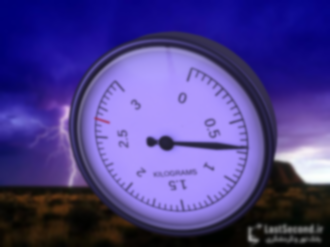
kg 0.7
